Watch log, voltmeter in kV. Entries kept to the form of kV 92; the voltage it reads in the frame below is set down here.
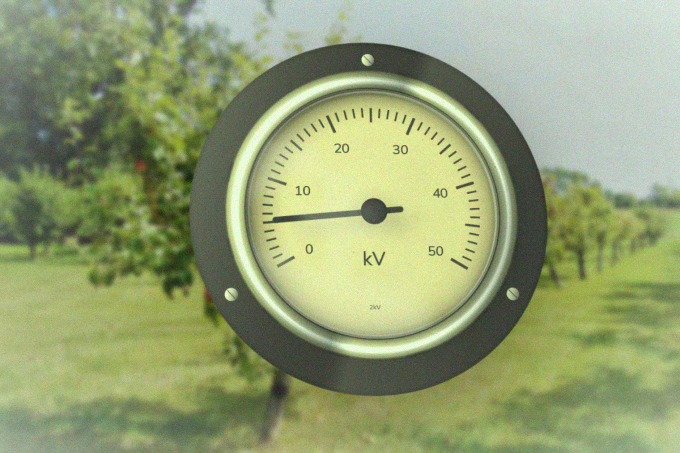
kV 5
